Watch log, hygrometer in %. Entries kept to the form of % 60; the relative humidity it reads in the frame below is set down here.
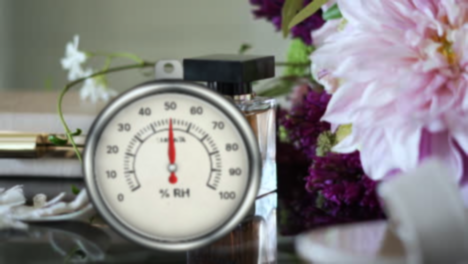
% 50
